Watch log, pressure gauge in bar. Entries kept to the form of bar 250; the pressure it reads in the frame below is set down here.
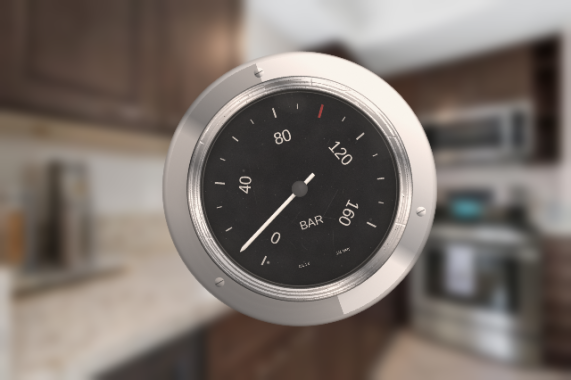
bar 10
